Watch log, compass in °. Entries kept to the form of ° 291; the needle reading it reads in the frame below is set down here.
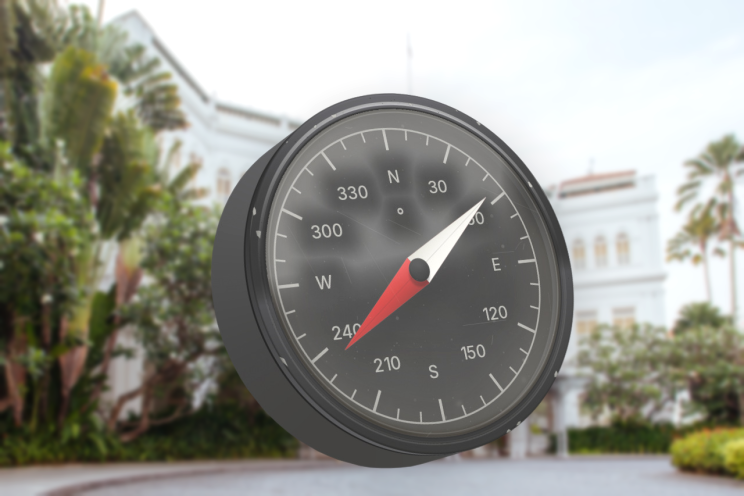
° 235
